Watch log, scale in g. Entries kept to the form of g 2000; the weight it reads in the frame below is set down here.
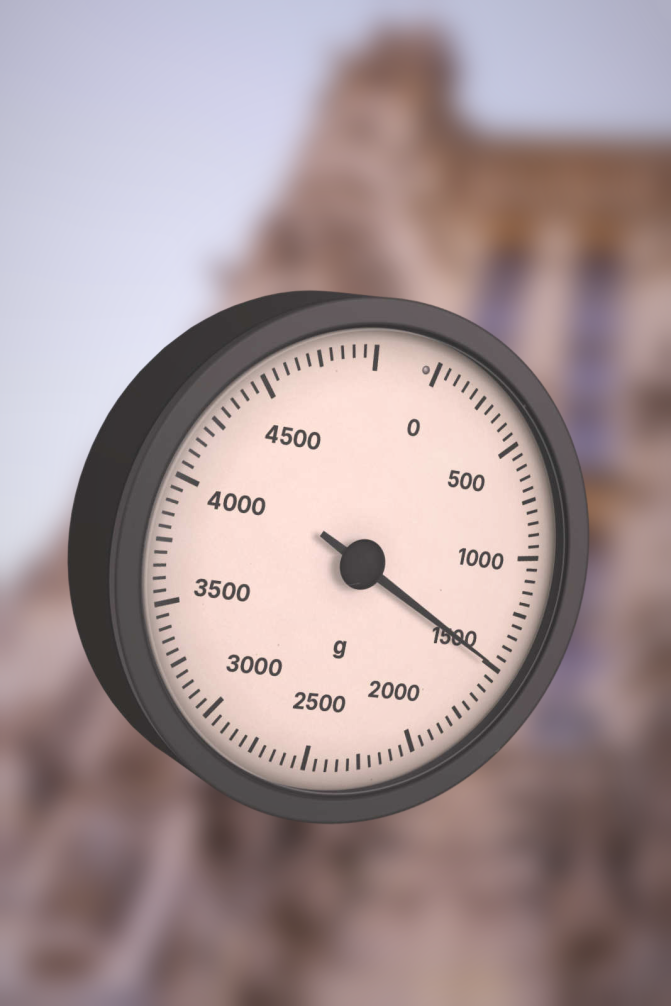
g 1500
